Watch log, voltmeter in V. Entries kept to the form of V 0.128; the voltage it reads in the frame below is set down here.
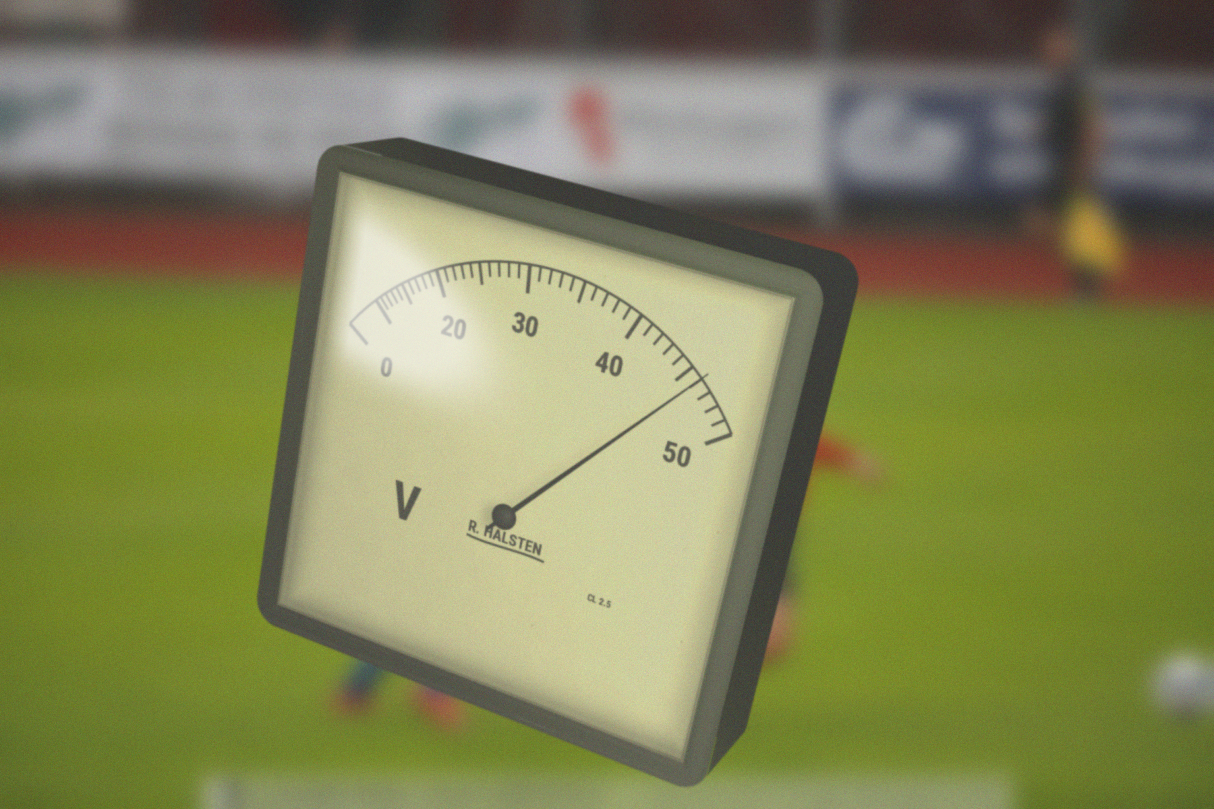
V 46
